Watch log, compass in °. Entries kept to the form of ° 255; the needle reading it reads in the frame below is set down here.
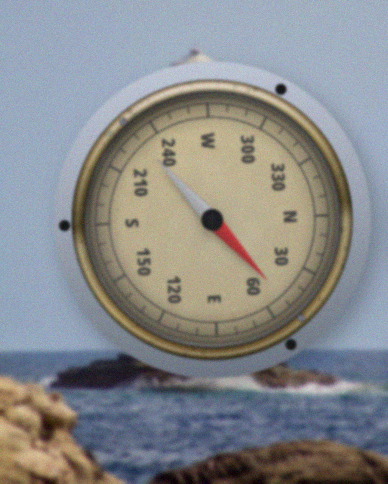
° 50
